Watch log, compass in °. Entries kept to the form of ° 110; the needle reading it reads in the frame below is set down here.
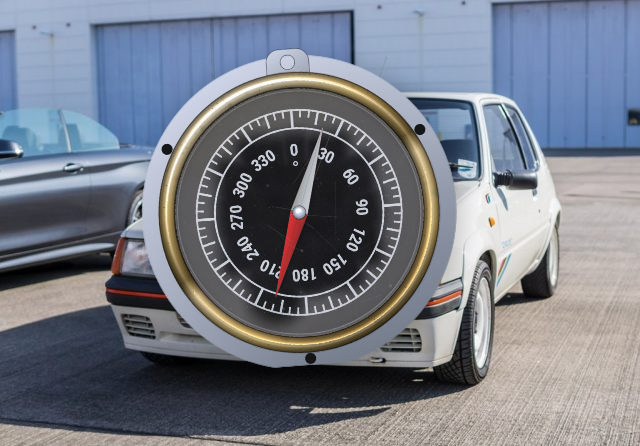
° 200
